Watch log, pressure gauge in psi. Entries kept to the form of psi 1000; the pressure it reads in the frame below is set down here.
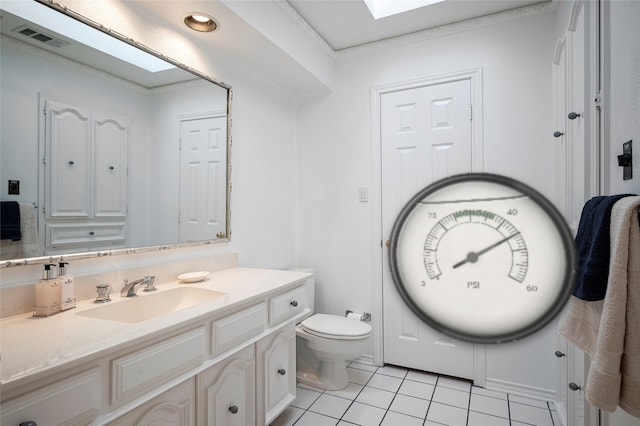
psi 45
